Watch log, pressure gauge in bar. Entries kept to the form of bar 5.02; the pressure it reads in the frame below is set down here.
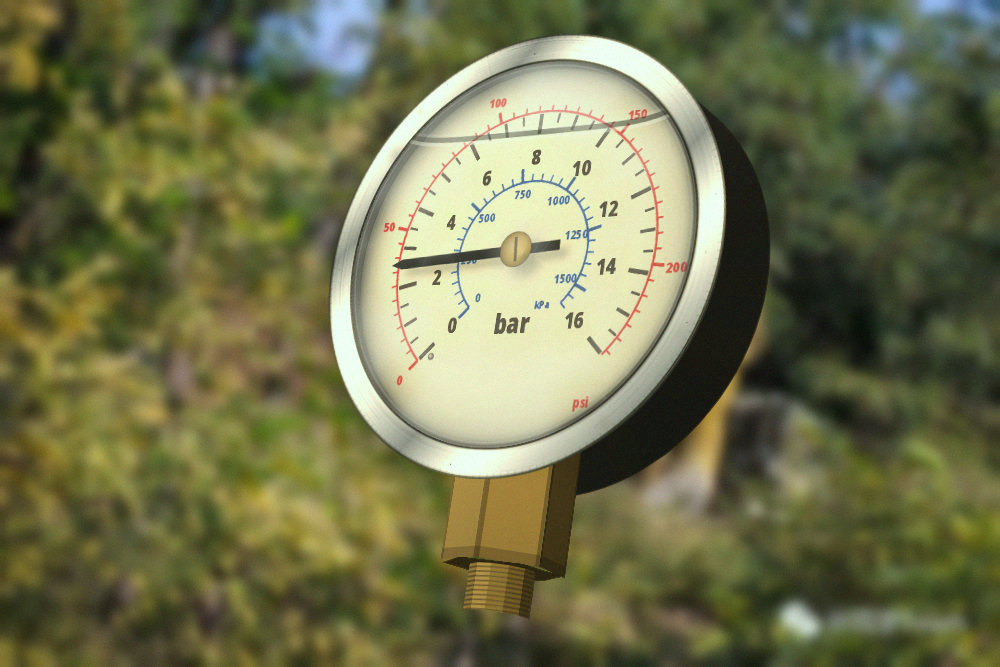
bar 2.5
